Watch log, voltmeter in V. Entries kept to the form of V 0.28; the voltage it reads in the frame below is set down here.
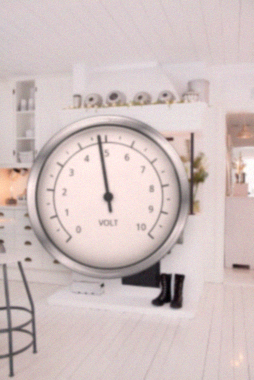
V 4.75
